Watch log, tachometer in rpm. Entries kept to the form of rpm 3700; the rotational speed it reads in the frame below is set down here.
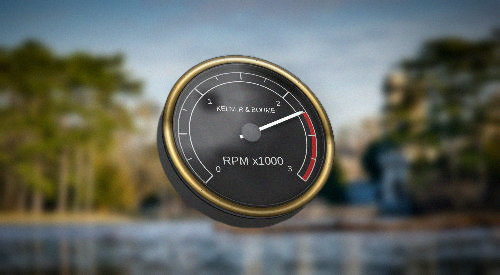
rpm 2250
